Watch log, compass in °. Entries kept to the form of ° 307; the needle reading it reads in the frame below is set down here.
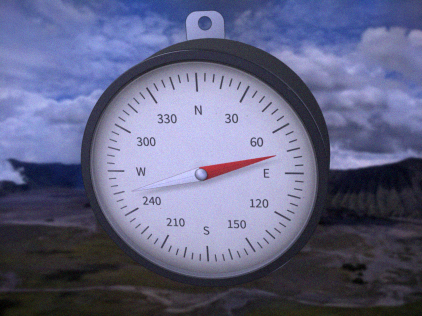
° 75
